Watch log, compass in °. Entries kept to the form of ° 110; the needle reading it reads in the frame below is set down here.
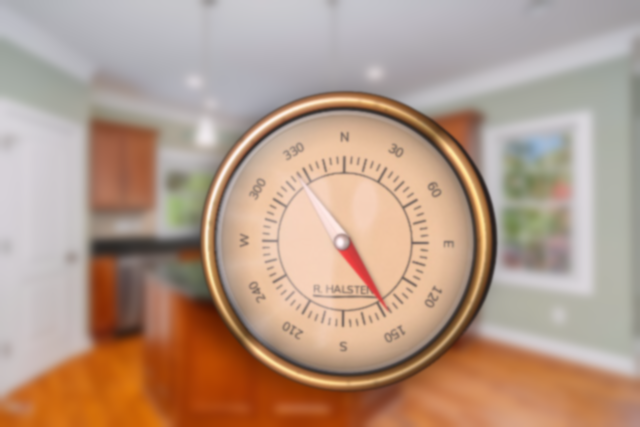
° 145
